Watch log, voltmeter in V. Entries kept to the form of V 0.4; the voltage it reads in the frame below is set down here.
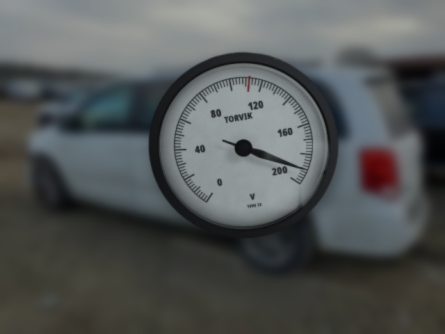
V 190
